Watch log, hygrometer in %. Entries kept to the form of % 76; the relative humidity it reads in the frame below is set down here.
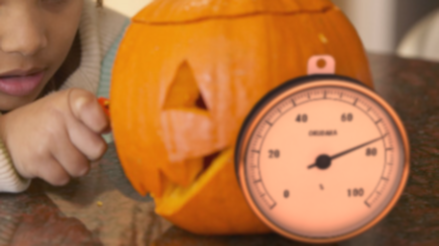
% 75
